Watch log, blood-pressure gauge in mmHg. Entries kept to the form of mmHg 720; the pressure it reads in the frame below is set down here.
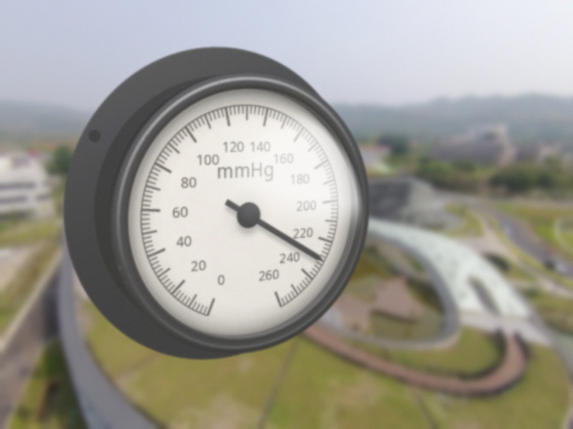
mmHg 230
